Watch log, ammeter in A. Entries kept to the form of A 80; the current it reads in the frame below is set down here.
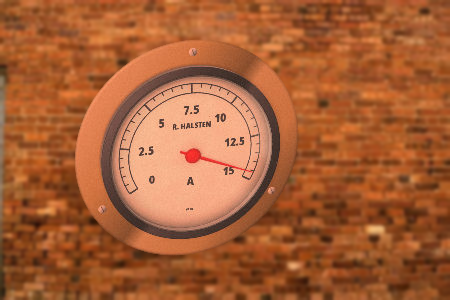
A 14.5
